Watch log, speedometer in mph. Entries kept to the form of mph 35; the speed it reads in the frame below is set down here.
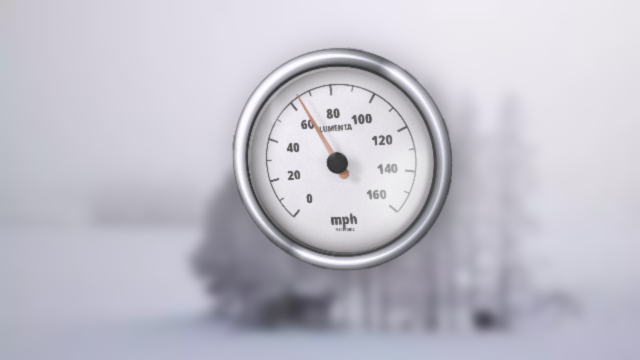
mph 65
